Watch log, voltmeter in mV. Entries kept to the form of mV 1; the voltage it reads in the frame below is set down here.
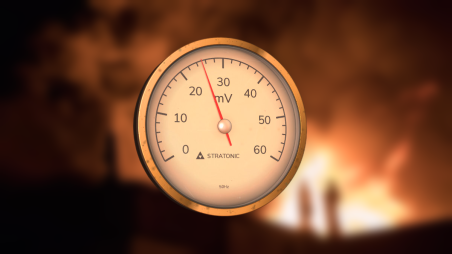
mV 25
